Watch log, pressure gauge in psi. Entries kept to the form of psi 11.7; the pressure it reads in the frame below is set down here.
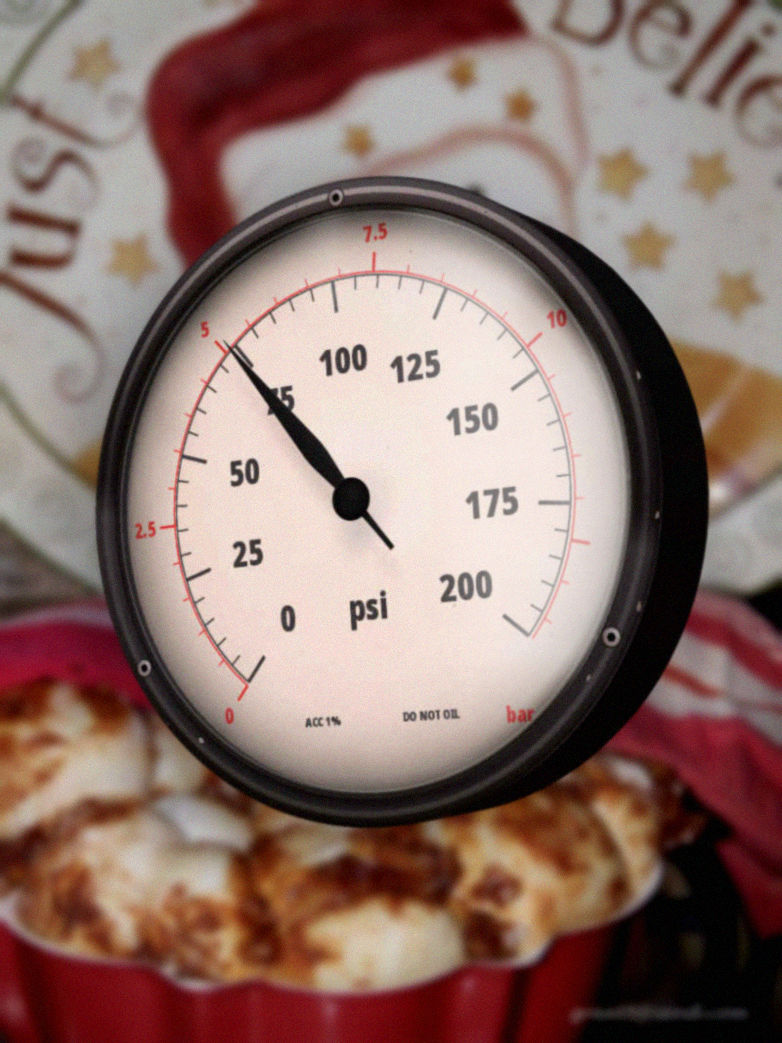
psi 75
